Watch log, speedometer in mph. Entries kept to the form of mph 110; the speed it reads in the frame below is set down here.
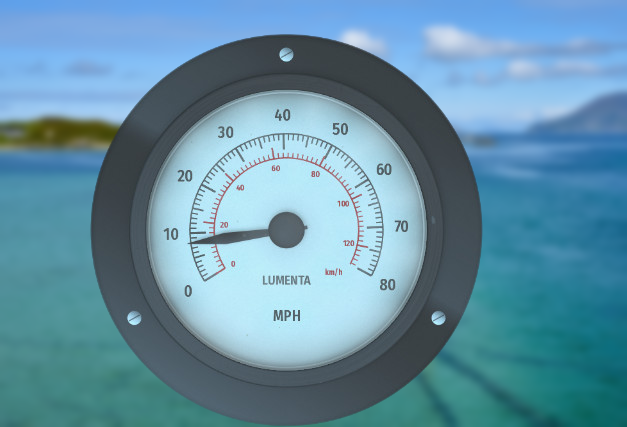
mph 8
